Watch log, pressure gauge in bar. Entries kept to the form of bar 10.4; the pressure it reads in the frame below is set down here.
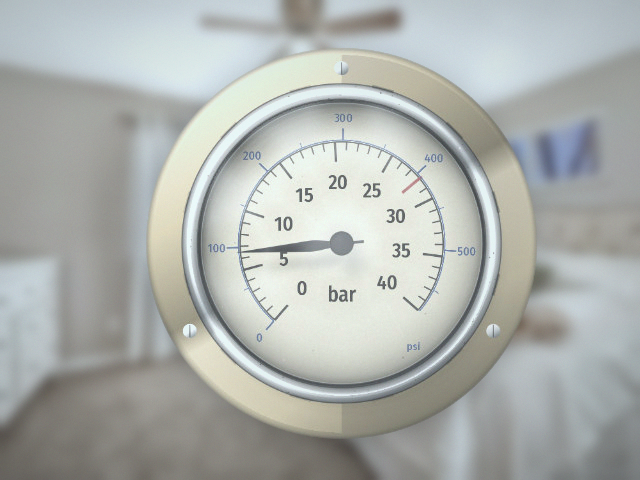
bar 6.5
